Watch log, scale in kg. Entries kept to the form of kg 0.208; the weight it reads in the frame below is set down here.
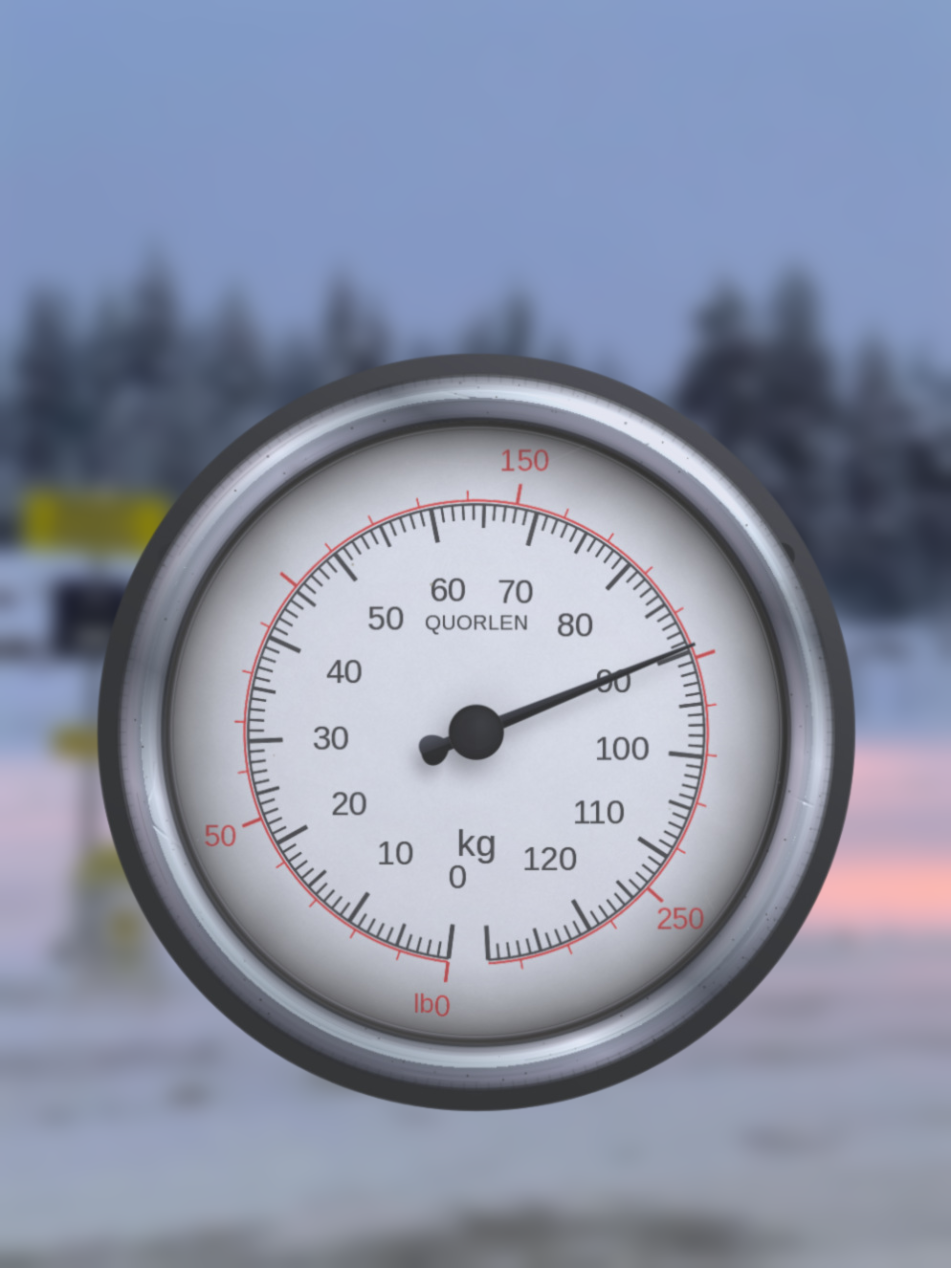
kg 89.5
